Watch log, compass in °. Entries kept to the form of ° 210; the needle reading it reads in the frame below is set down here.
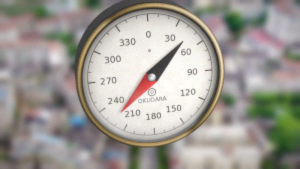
° 225
